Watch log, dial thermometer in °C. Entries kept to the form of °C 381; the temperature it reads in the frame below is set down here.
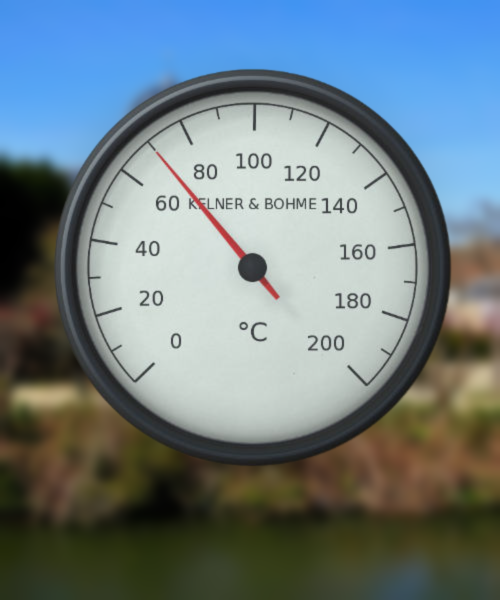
°C 70
